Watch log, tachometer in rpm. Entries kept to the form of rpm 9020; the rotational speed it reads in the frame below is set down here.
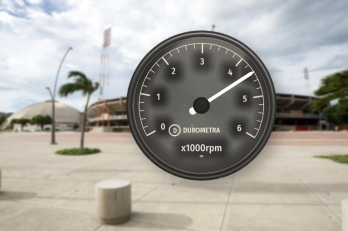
rpm 4400
